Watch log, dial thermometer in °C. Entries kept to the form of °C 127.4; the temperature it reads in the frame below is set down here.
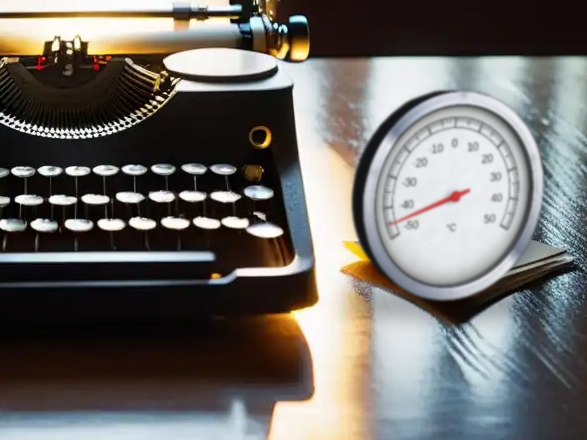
°C -45
